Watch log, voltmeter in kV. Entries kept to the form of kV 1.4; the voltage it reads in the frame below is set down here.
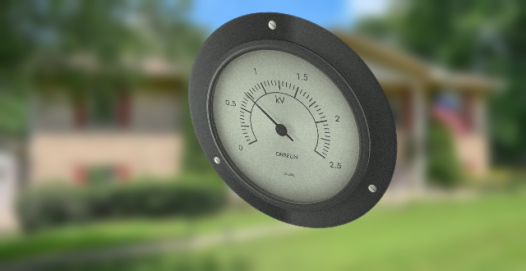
kV 0.75
